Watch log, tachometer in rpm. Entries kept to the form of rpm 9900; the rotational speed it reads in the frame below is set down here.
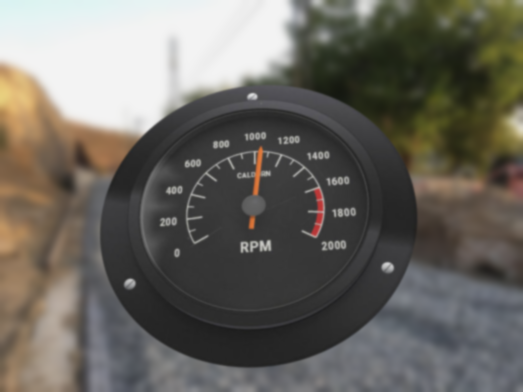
rpm 1050
